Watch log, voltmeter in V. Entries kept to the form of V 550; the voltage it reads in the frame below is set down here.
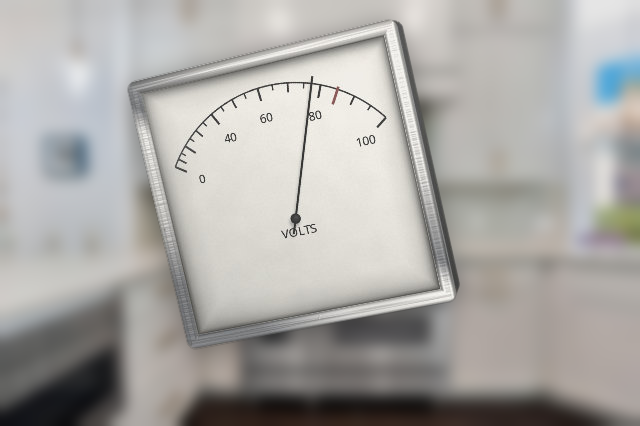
V 77.5
